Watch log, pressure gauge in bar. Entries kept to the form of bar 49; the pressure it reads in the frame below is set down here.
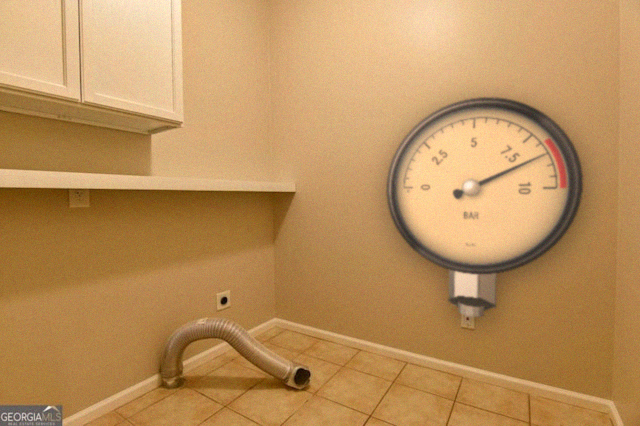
bar 8.5
